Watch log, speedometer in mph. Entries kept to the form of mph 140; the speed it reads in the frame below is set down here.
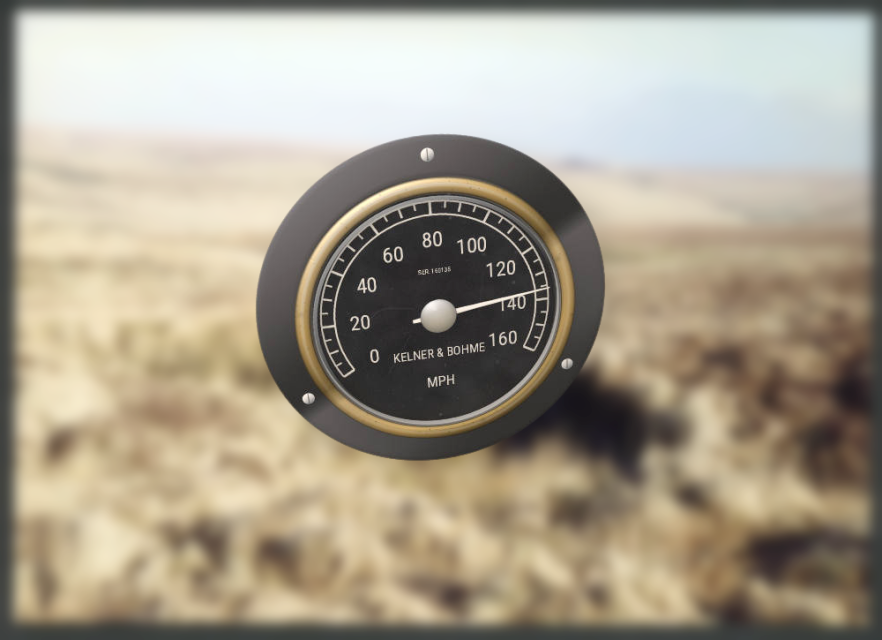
mph 135
